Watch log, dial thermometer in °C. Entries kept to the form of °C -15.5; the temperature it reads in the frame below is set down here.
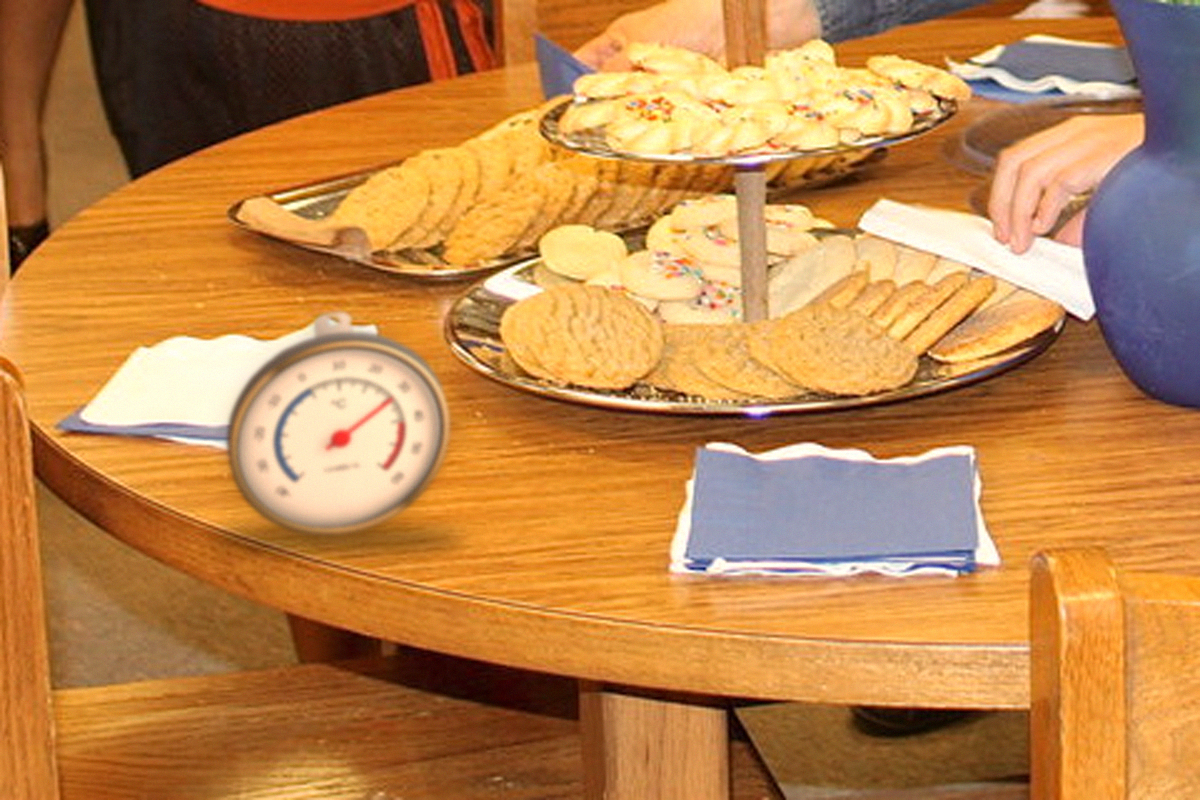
°C 30
